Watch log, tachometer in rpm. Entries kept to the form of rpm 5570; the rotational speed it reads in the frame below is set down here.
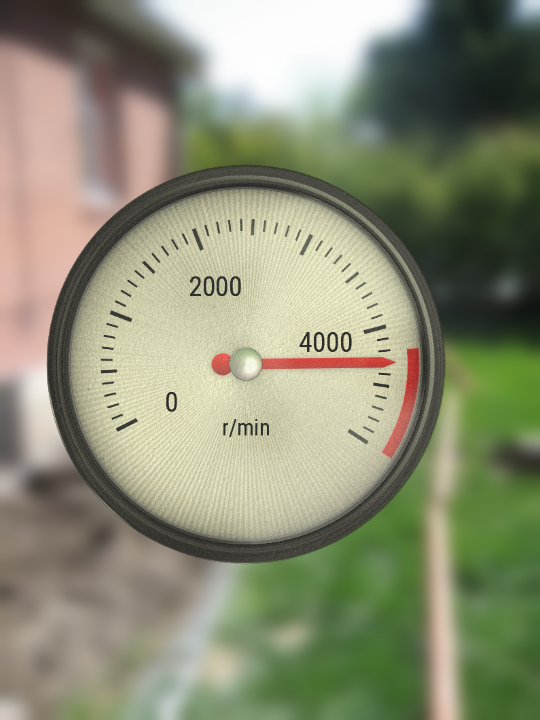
rpm 4300
